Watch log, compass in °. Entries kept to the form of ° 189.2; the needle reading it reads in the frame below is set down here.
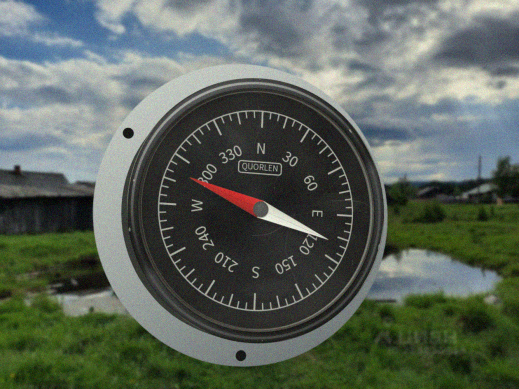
° 290
